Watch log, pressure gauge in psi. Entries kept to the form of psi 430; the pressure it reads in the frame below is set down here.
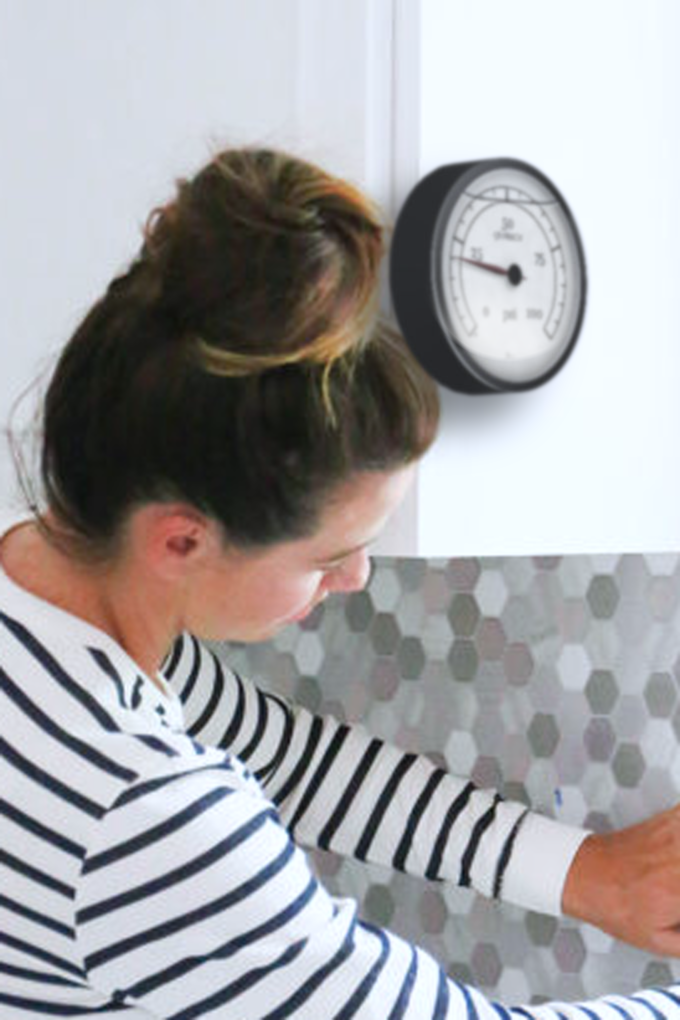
psi 20
